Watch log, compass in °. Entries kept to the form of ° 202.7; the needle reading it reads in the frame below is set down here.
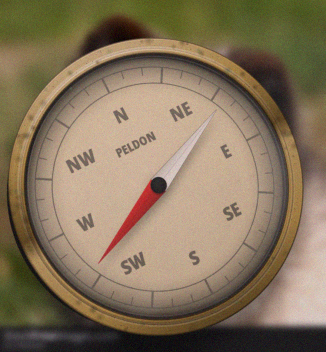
° 245
